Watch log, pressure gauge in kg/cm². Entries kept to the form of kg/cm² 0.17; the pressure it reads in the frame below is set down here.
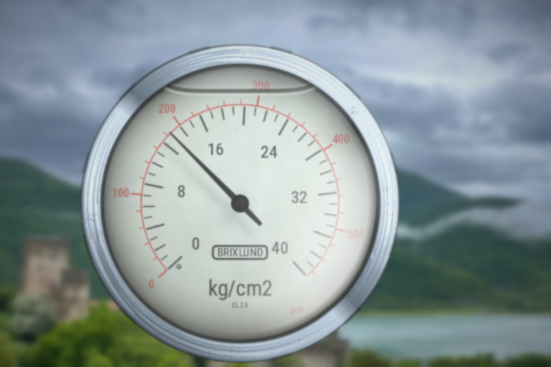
kg/cm² 13
